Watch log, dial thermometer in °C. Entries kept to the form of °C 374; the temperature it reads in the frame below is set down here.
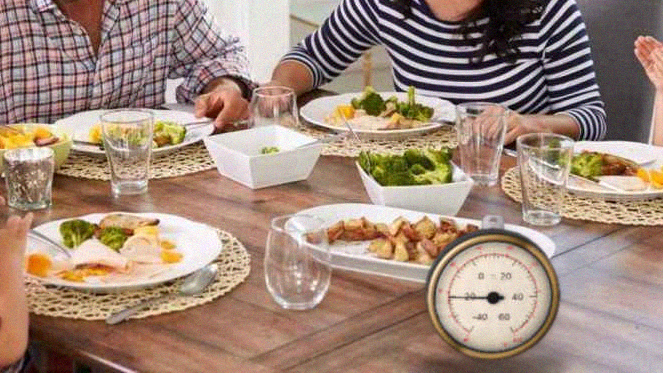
°C -20
